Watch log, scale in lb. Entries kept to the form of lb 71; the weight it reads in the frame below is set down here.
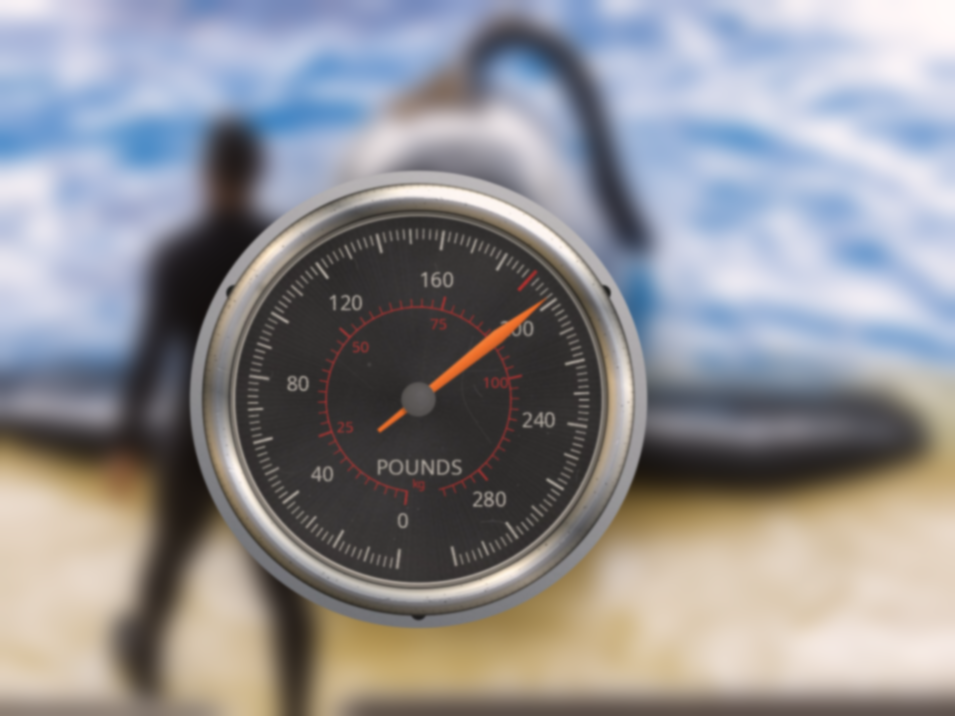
lb 198
